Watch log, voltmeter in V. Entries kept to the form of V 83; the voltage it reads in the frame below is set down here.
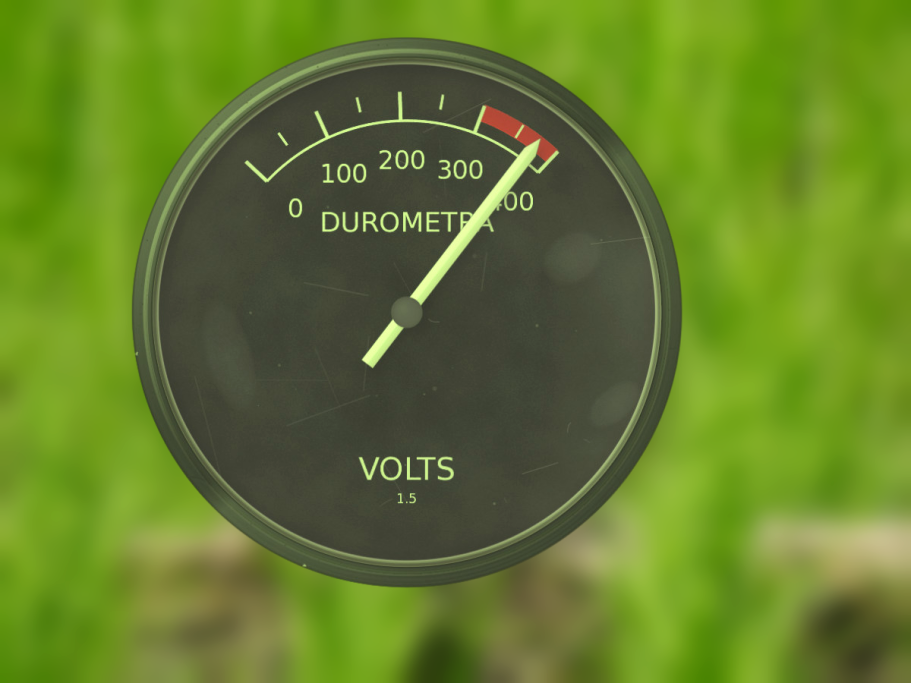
V 375
